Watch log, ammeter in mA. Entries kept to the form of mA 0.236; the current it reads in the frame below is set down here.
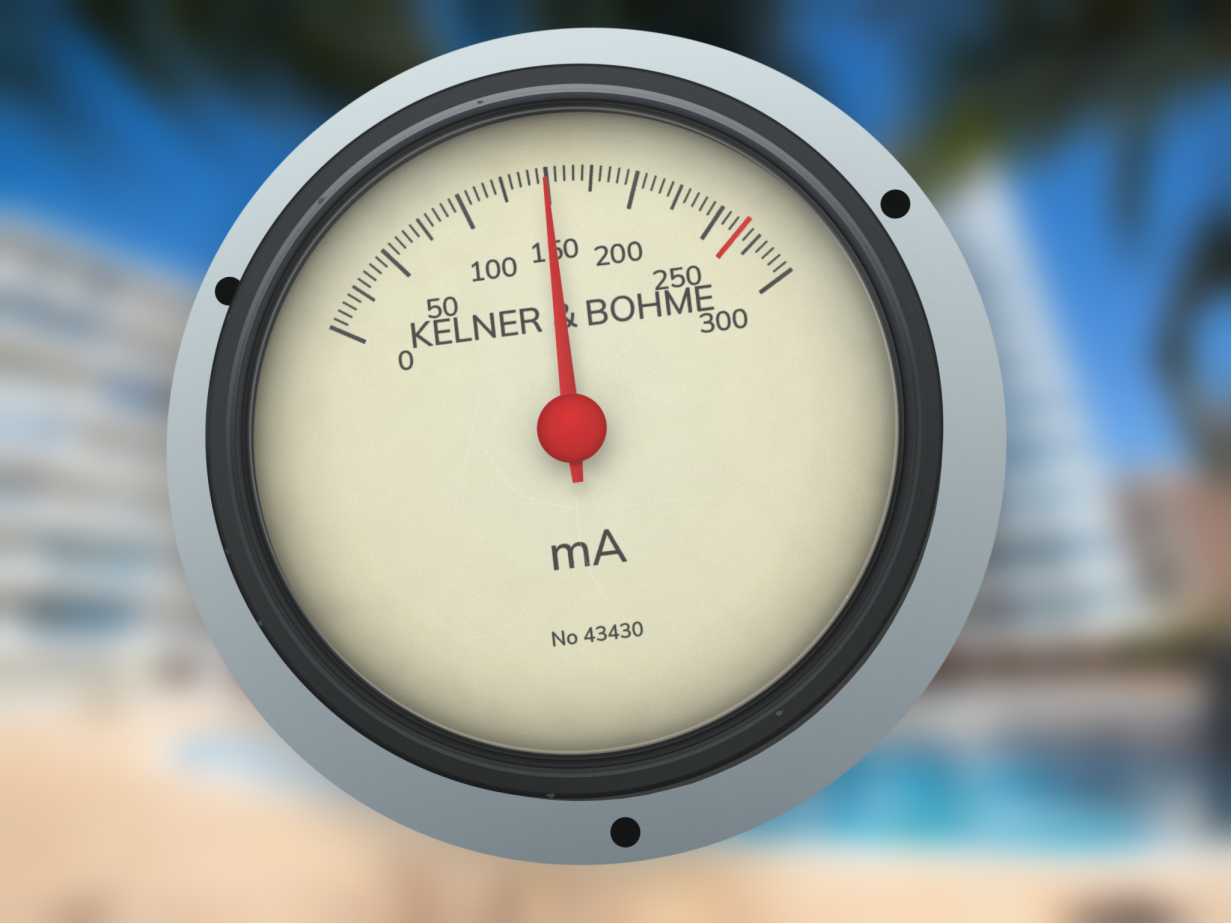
mA 150
